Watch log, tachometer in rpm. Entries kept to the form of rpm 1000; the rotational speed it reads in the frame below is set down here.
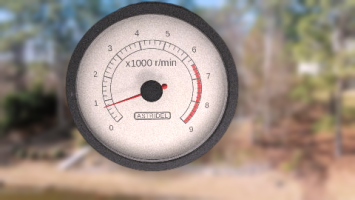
rpm 800
